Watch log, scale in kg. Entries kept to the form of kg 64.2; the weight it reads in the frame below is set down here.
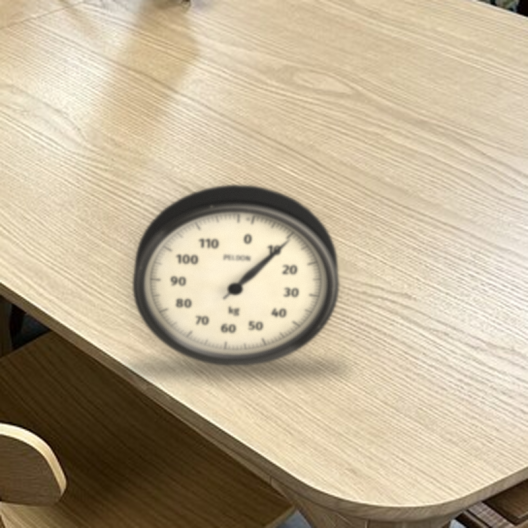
kg 10
